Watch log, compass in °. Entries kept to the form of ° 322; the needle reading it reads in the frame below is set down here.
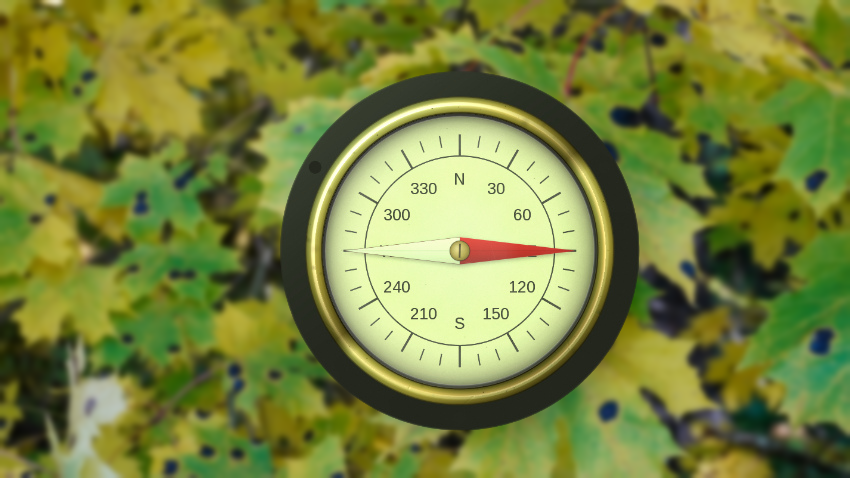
° 90
